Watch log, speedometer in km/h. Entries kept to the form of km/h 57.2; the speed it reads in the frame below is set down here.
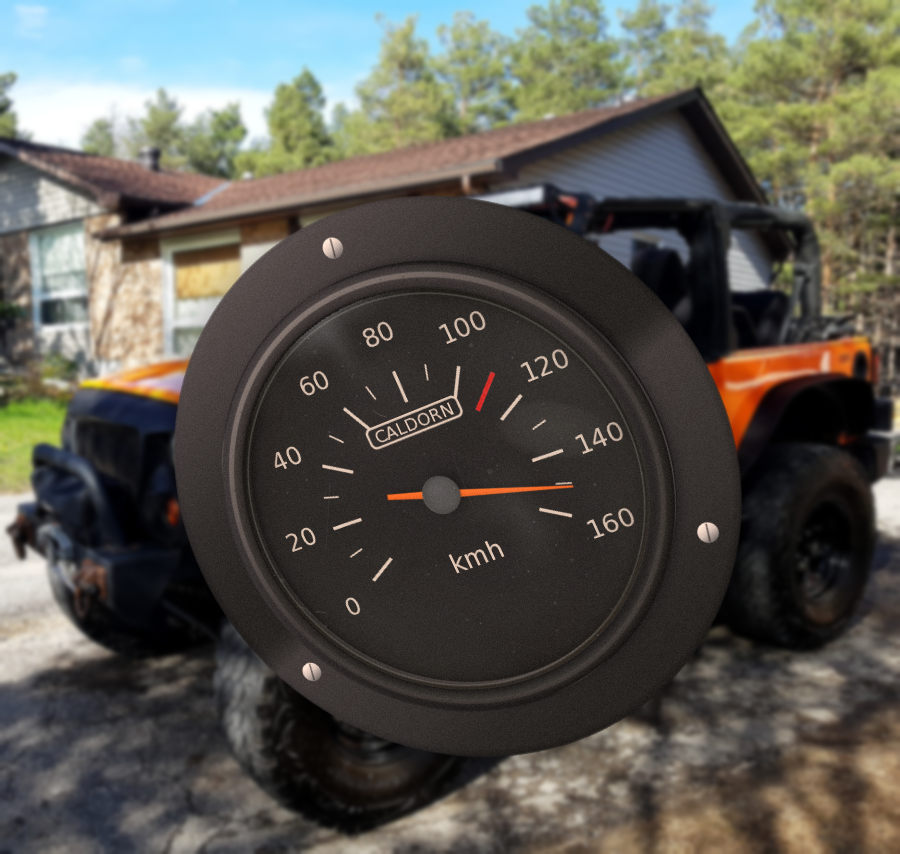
km/h 150
